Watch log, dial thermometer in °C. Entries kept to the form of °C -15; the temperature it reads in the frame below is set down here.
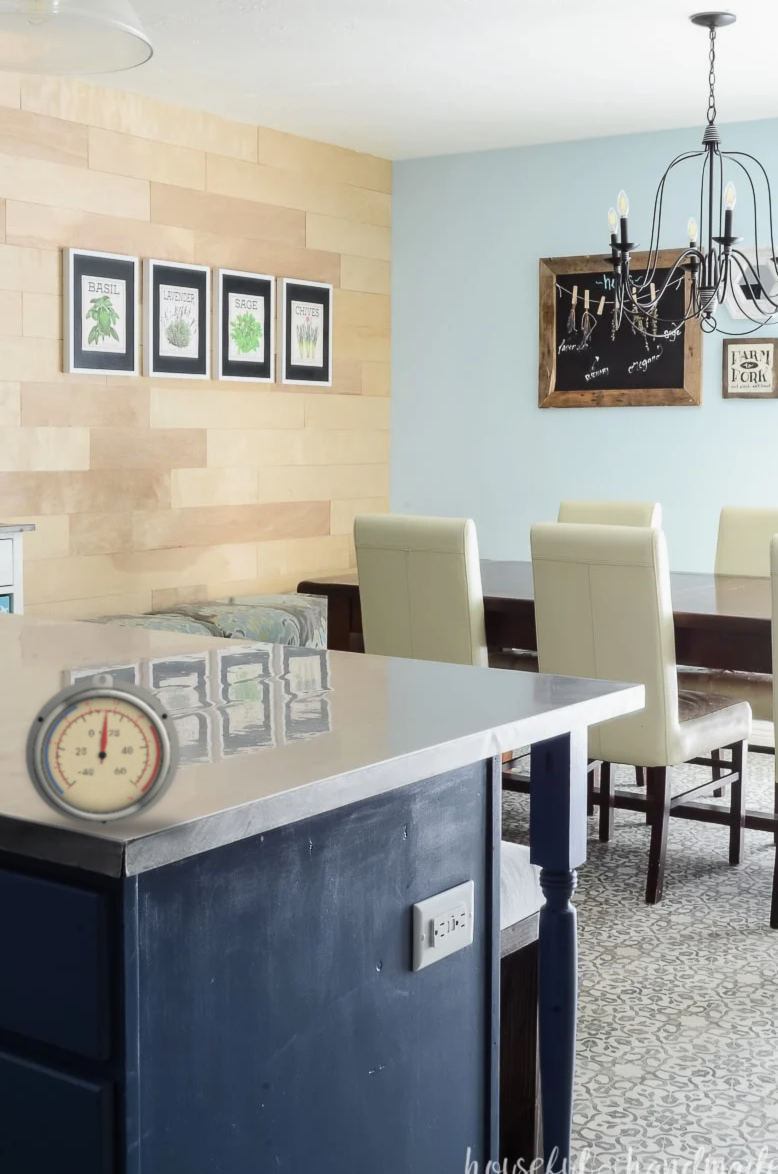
°C 12
